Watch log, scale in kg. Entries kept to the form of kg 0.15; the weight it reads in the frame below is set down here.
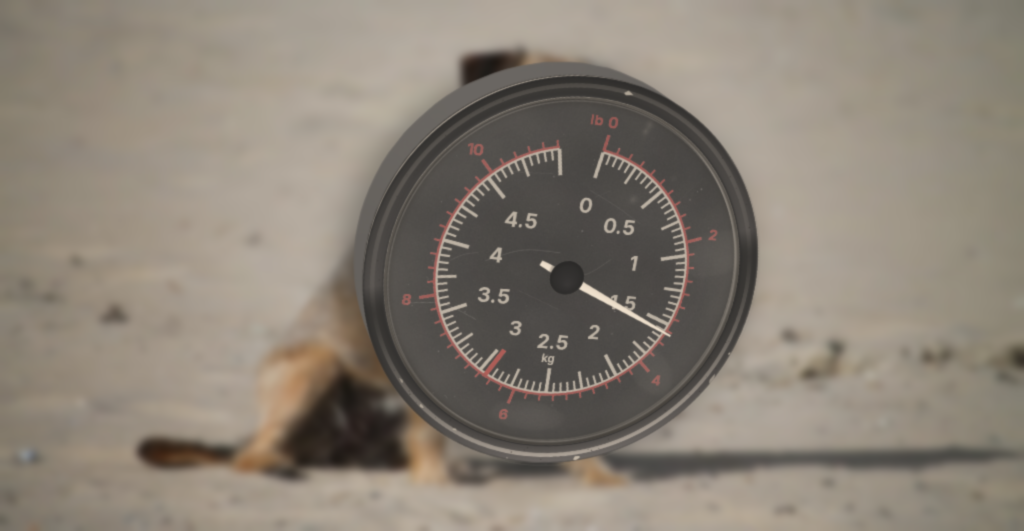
kg 1.55
